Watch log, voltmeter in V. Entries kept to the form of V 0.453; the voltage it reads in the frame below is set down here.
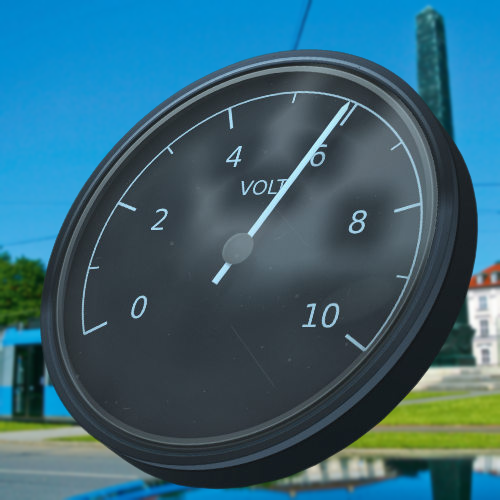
V 6
